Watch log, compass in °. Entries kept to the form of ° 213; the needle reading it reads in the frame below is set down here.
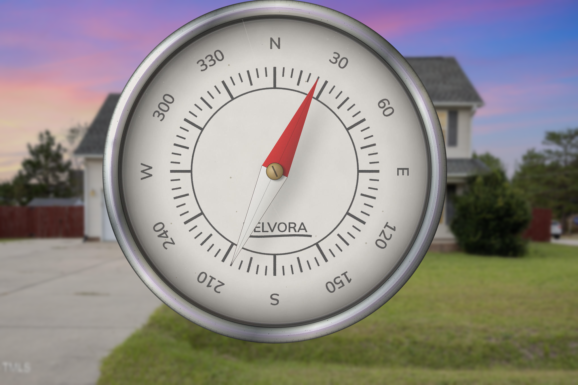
° 25
